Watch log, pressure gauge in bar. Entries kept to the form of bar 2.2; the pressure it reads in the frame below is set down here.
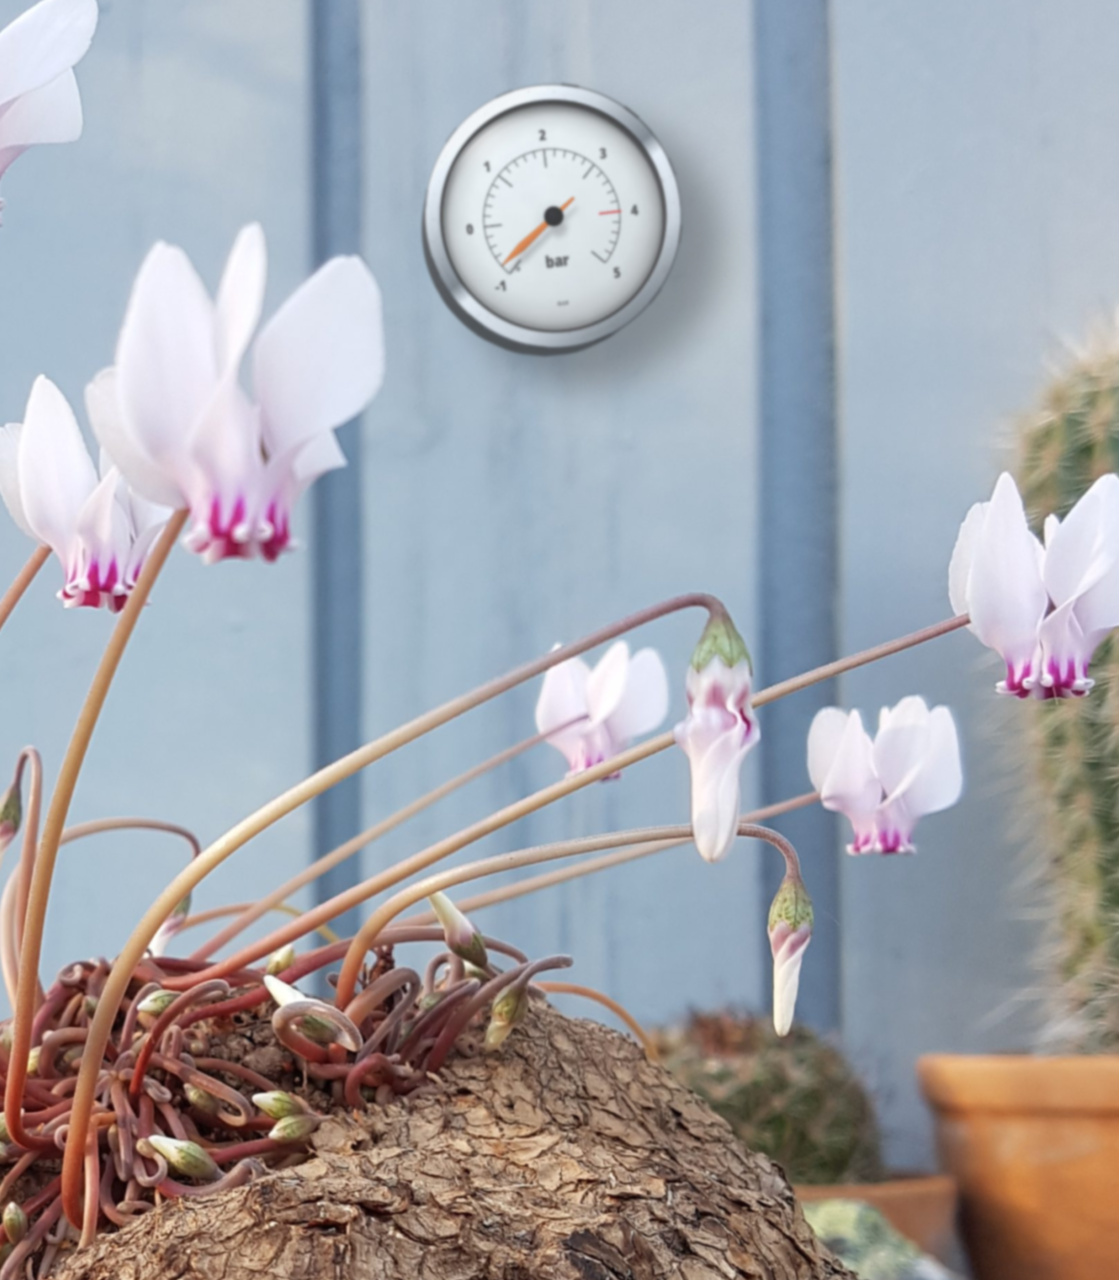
bar -0.8
